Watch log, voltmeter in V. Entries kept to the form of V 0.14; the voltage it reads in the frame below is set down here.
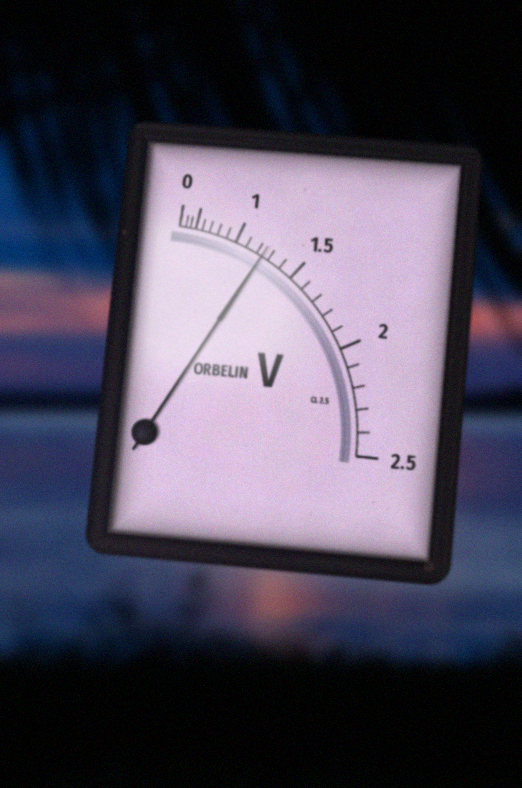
V 1.25
